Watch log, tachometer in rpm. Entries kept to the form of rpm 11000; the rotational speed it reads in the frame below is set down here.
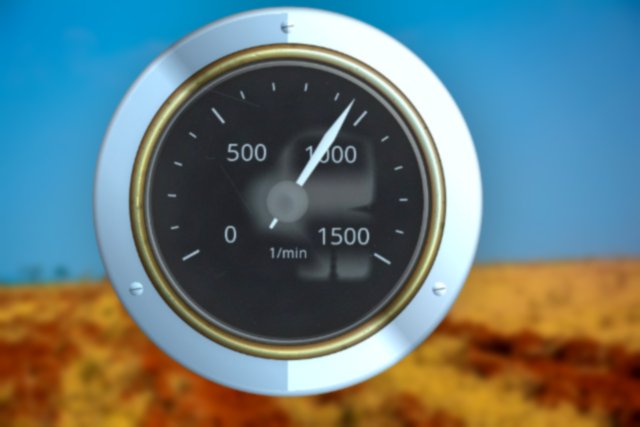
rpm 950
